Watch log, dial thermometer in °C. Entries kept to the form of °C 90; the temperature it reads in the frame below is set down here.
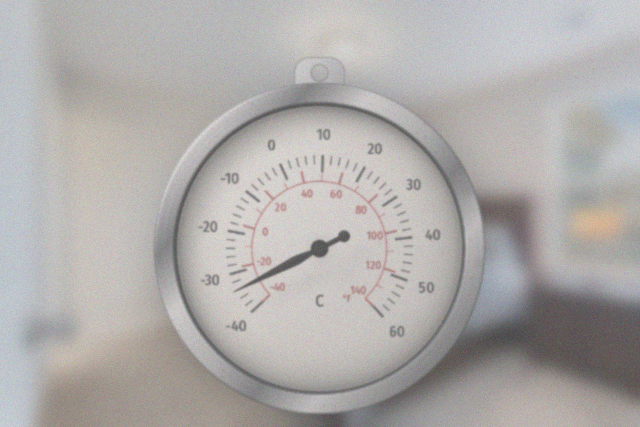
°C -34
